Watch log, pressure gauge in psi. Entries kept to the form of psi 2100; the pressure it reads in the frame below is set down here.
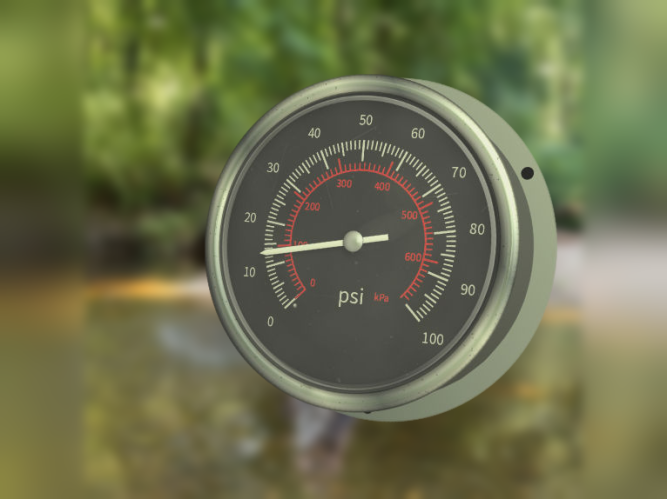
psi 13
